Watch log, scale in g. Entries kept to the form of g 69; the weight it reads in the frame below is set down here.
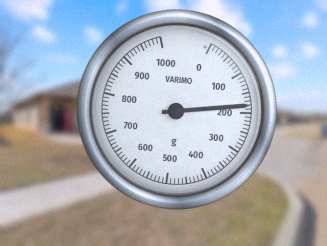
g 180
